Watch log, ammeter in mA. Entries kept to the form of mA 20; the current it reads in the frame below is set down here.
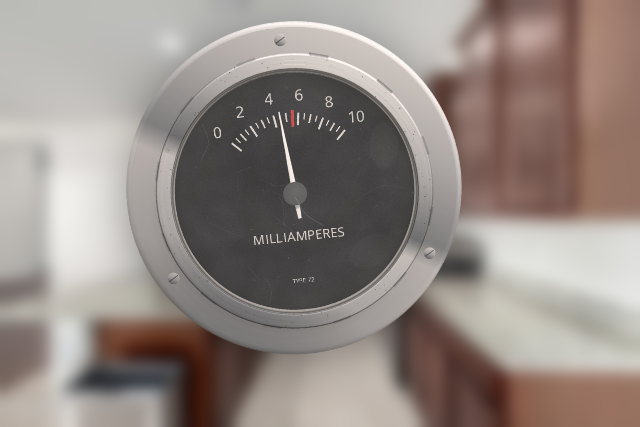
mA 4.5
